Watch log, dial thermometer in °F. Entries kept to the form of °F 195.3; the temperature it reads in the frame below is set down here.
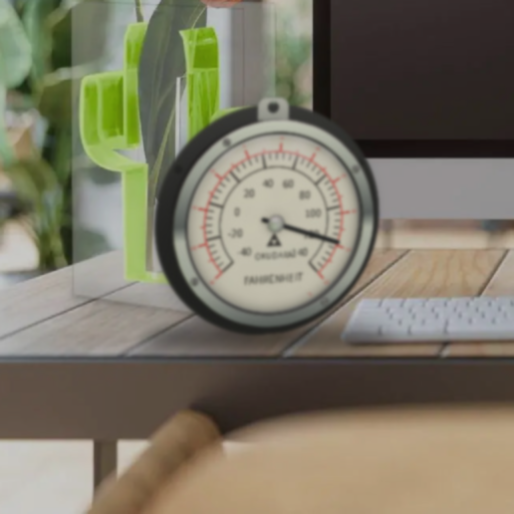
°F 120
